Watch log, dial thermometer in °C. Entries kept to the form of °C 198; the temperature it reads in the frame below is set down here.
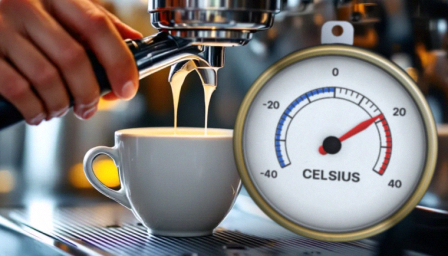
°C 18
